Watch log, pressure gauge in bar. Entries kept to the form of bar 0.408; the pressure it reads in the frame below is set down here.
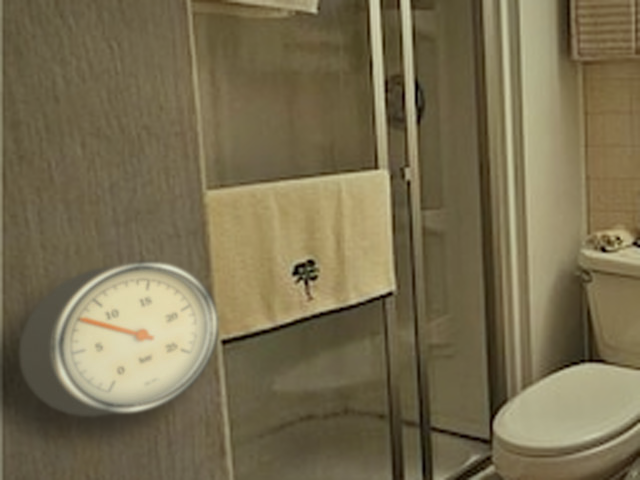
bar 8
